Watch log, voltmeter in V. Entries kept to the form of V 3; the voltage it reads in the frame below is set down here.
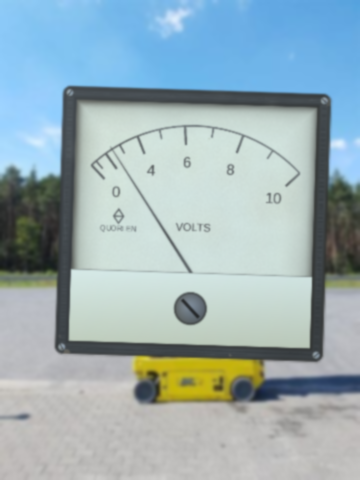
V 2.5
